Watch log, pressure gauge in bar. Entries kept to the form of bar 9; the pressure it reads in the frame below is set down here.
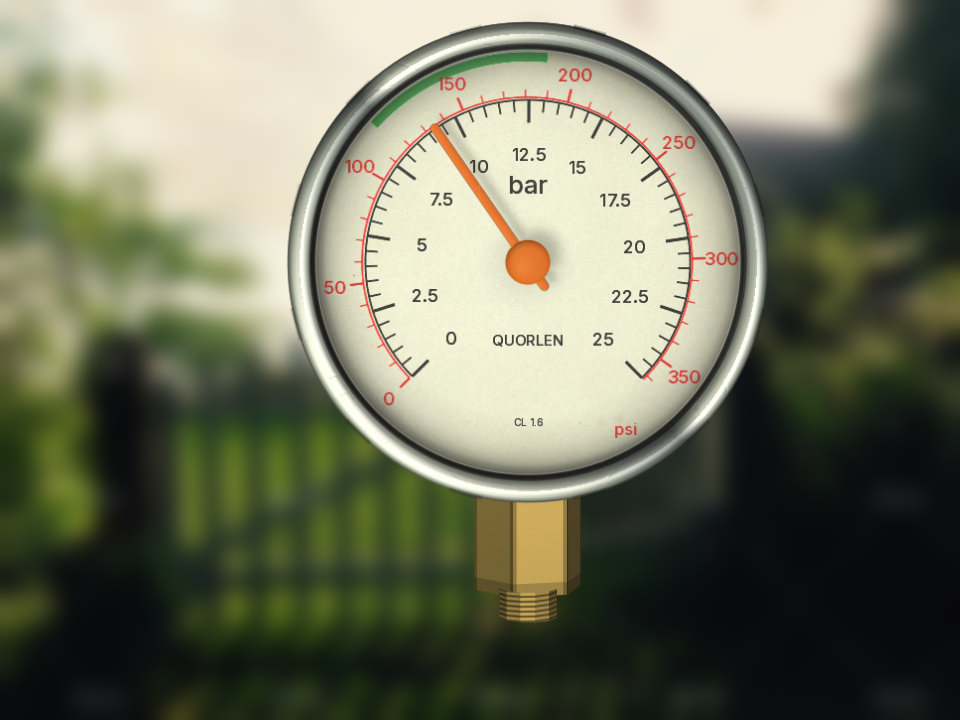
bar 9.25
